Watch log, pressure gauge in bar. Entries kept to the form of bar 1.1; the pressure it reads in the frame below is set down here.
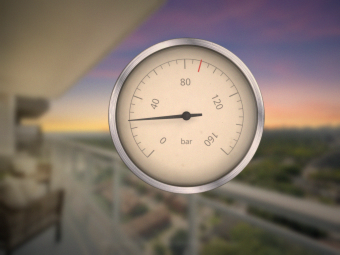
bar 25
